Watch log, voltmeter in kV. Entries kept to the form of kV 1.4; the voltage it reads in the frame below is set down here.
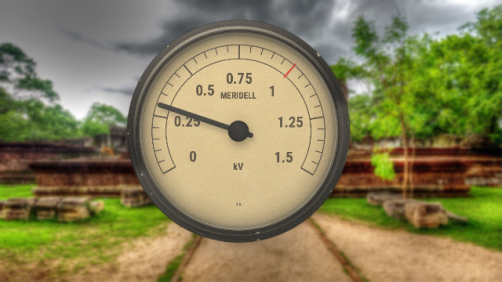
kV 0.3
